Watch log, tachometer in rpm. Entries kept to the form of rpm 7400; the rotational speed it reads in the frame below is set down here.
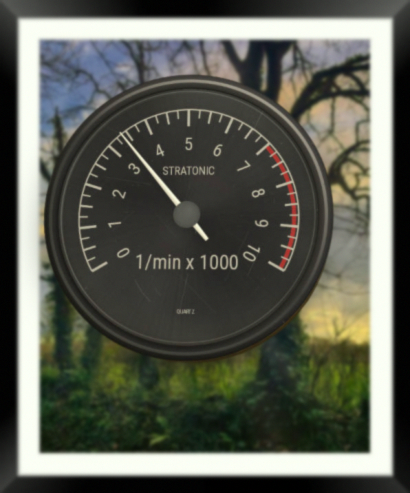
rpm 3375
